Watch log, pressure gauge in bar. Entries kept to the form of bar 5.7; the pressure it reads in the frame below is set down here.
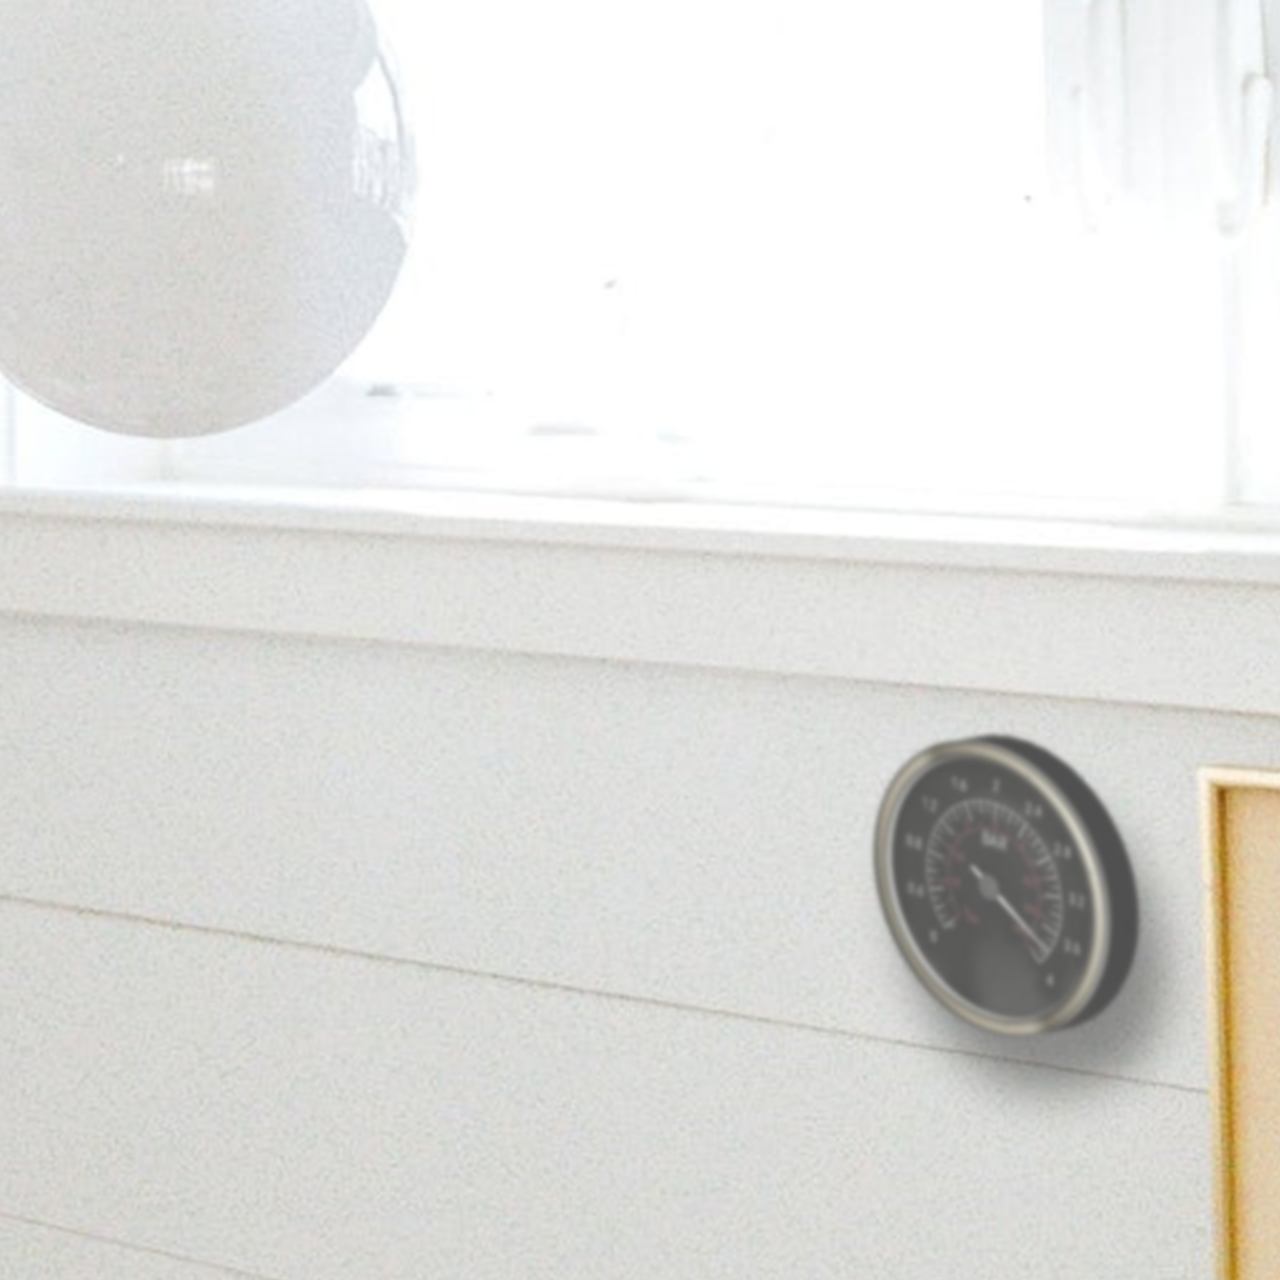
bar 3.8
